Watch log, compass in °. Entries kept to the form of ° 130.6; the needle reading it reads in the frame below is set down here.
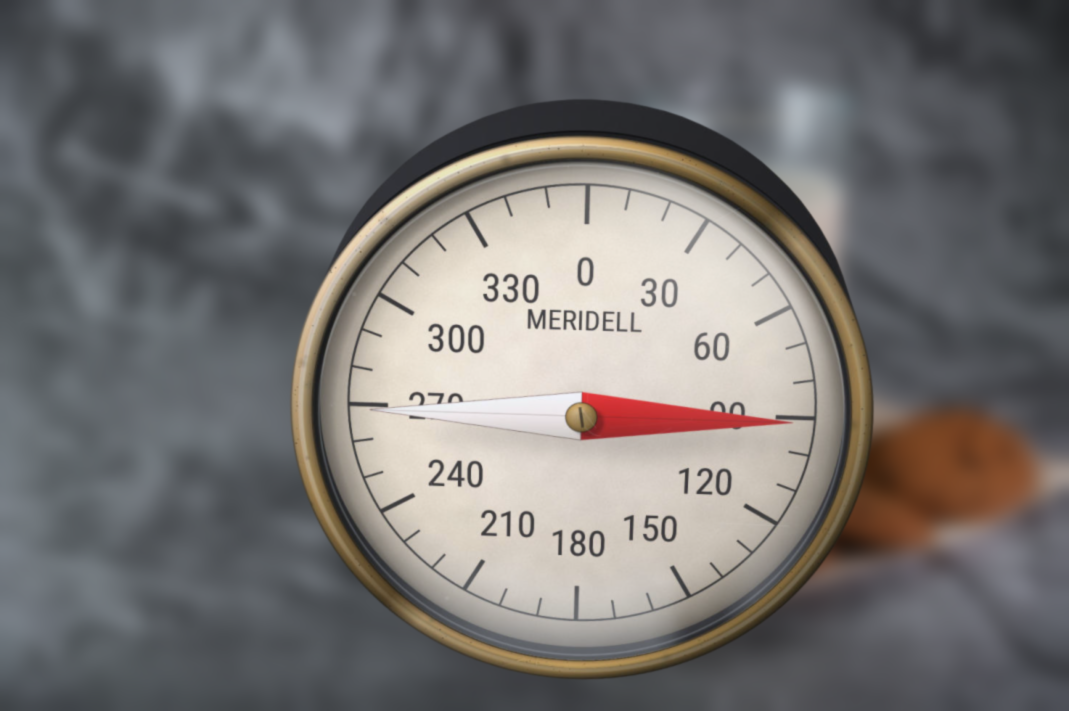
° 90
